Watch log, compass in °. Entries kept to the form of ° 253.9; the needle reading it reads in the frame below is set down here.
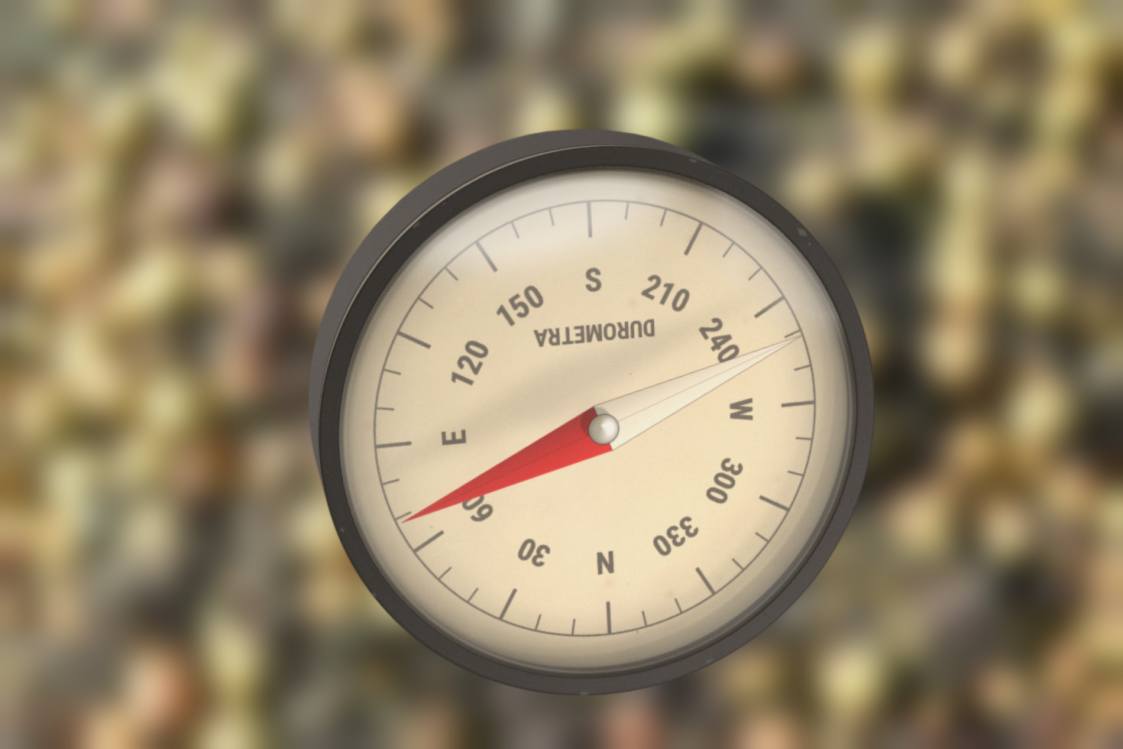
° 70
